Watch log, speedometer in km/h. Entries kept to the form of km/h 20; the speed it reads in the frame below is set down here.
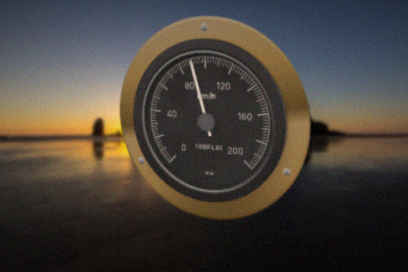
km/h 90
